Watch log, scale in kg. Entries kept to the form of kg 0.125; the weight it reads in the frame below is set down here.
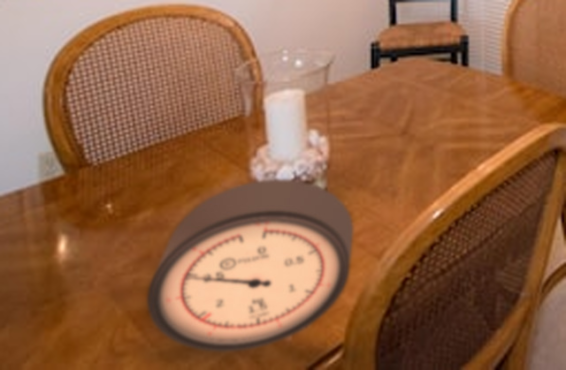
kg 2.5
